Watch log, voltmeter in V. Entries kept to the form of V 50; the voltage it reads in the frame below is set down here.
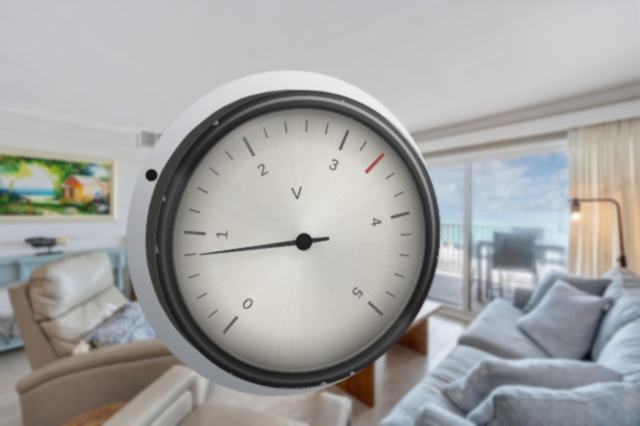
V 0.8
